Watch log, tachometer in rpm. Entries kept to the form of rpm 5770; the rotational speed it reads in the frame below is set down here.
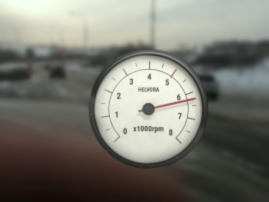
rpm 6250
